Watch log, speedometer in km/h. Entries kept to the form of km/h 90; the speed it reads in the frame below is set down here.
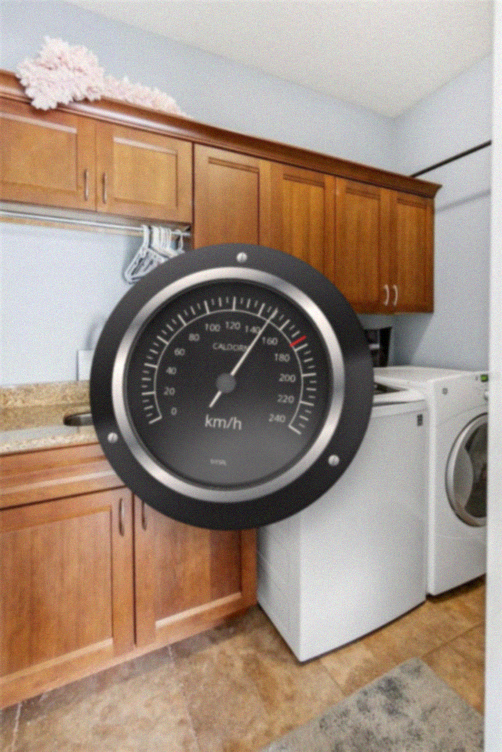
km/h 150
